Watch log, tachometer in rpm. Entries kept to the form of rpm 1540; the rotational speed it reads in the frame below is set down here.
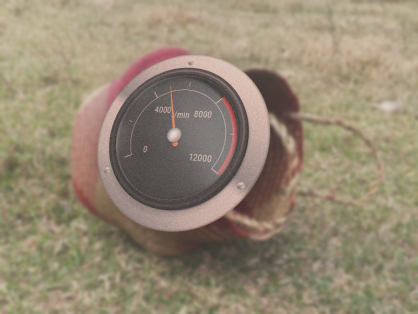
rpm 5000
